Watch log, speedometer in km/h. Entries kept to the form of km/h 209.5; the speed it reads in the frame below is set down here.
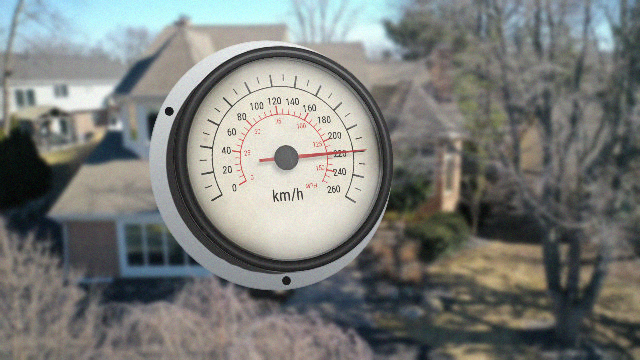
km/h 220
